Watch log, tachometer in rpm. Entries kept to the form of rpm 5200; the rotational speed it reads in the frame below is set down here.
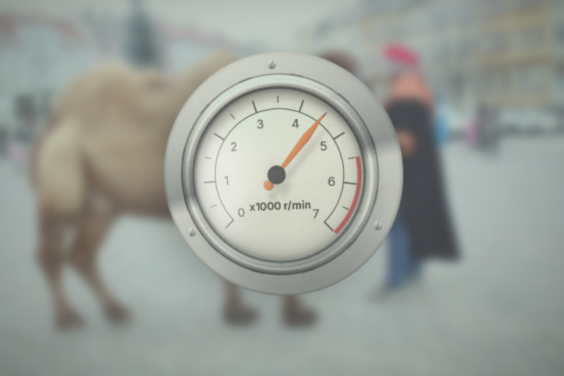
rpm 4500
